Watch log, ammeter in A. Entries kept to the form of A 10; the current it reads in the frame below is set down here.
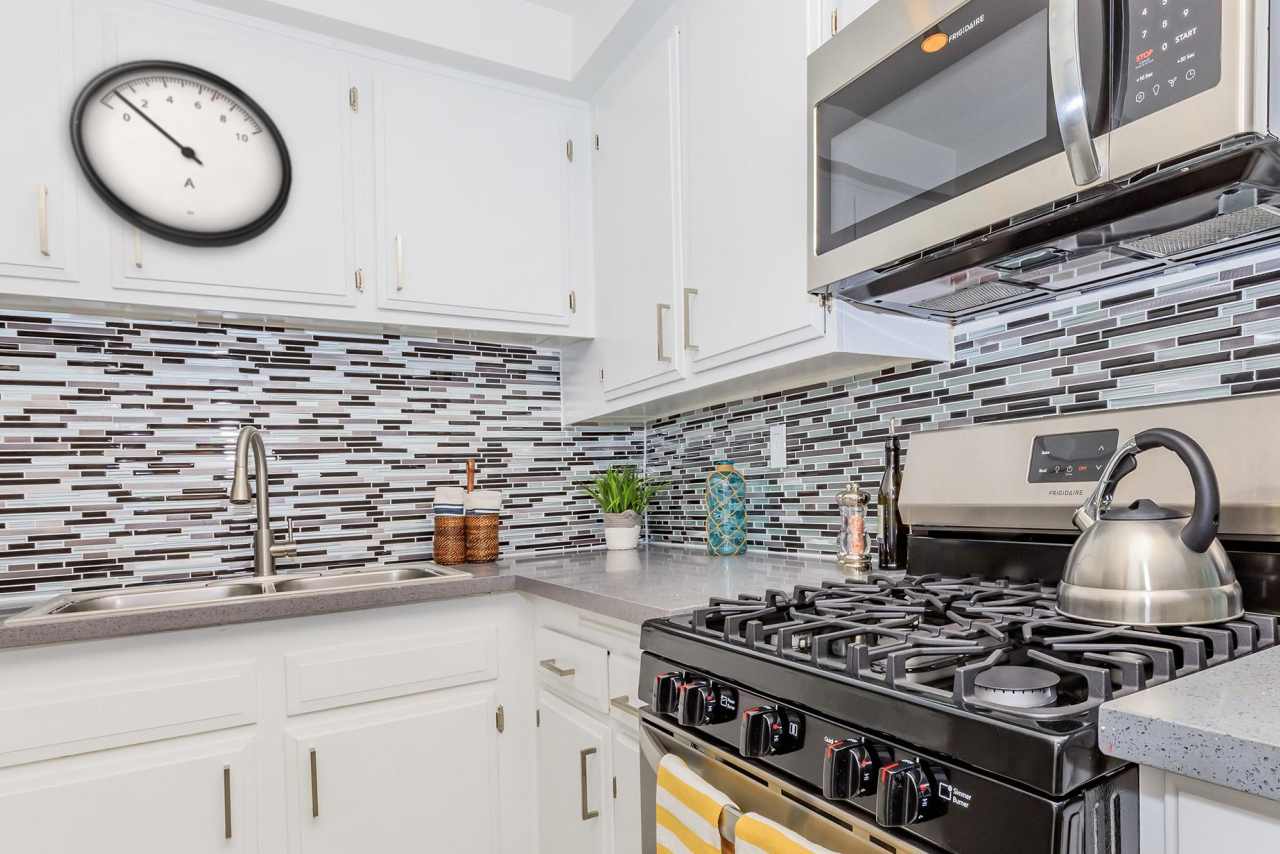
A 1
